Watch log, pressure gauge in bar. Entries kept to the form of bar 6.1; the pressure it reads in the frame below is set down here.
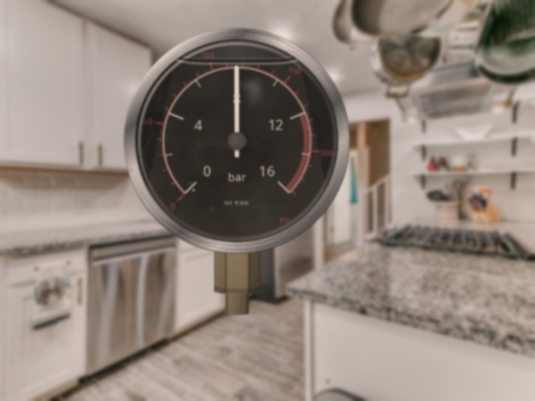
bar 8
